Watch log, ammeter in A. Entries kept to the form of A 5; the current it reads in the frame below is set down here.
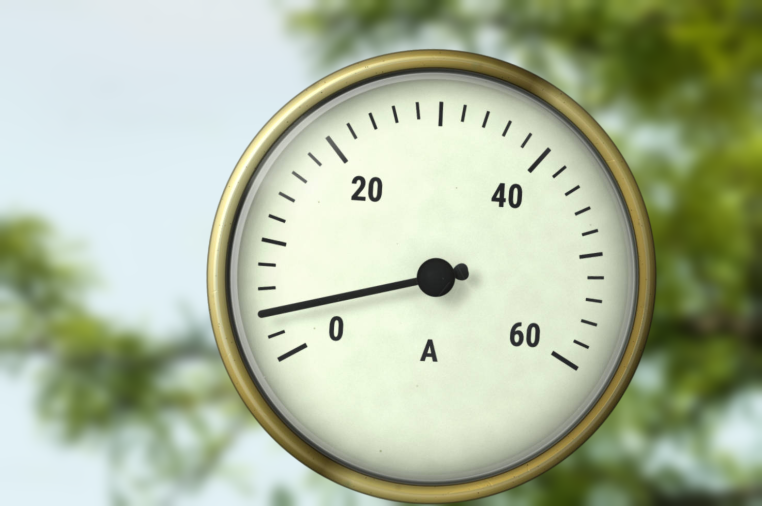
A 4
